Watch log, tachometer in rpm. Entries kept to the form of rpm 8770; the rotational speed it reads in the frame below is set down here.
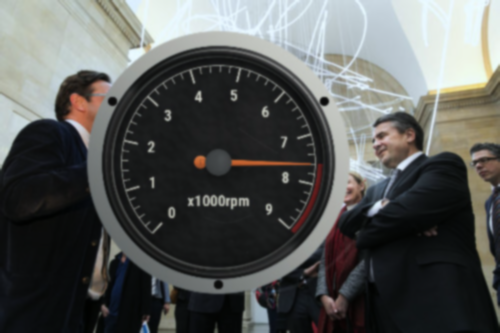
rpm 7600
